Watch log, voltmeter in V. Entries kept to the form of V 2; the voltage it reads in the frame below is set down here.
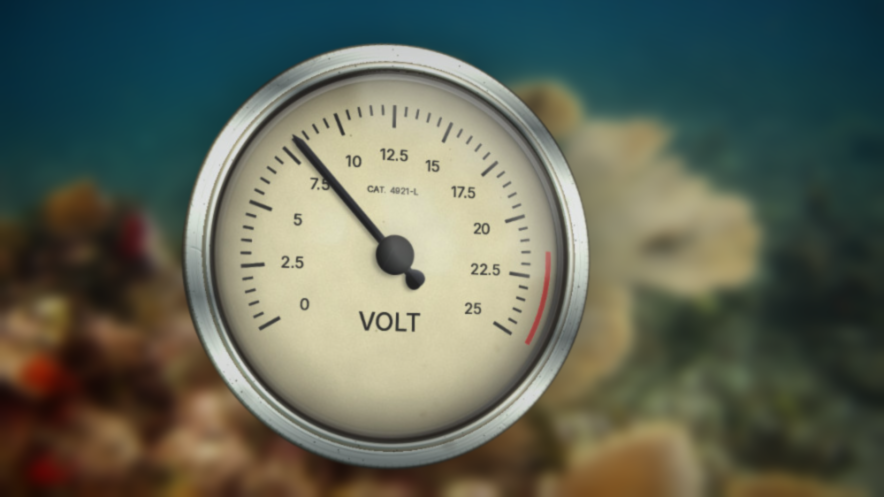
V 8
